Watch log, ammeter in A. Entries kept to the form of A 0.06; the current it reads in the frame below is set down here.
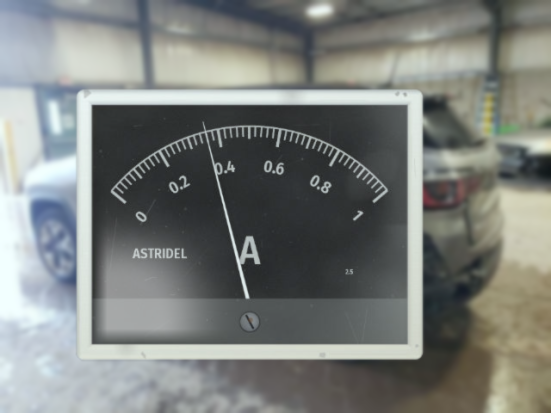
A 0.36
